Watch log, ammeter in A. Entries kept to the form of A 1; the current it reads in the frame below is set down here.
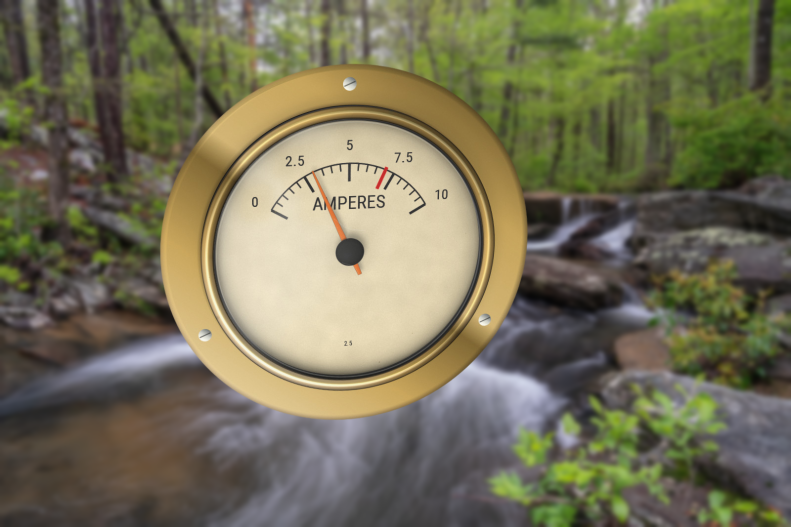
A 3
